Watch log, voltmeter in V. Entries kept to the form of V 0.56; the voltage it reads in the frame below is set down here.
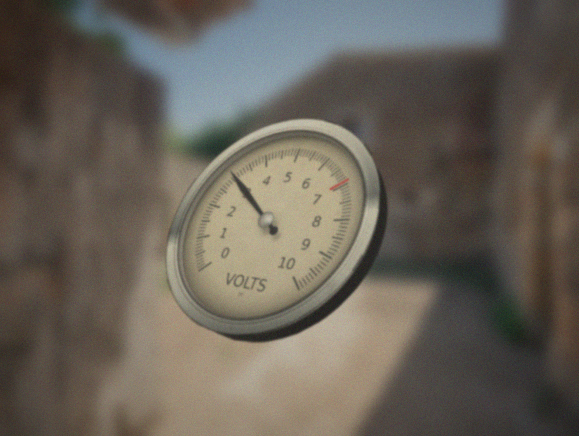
V 3
